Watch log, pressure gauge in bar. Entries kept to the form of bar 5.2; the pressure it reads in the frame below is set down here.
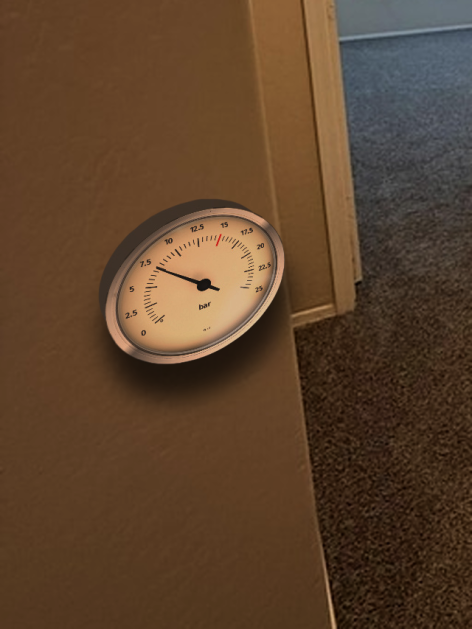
bar 7.5
